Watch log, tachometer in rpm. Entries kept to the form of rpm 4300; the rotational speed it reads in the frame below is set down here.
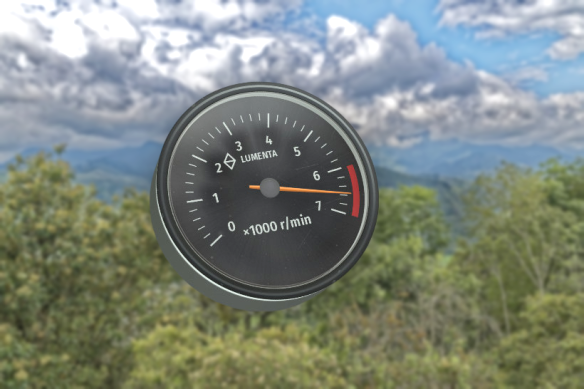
rpm 6600
